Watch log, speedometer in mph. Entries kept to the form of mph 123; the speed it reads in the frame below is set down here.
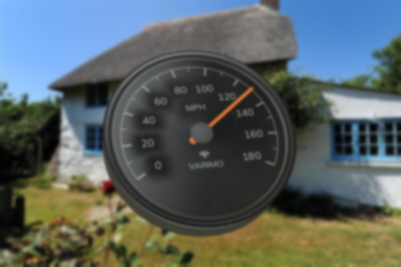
mph 130
